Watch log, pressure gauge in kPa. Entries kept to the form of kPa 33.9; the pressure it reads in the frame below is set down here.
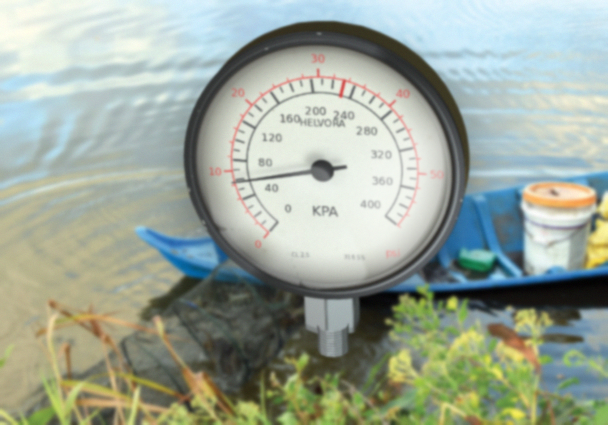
kPa 60
